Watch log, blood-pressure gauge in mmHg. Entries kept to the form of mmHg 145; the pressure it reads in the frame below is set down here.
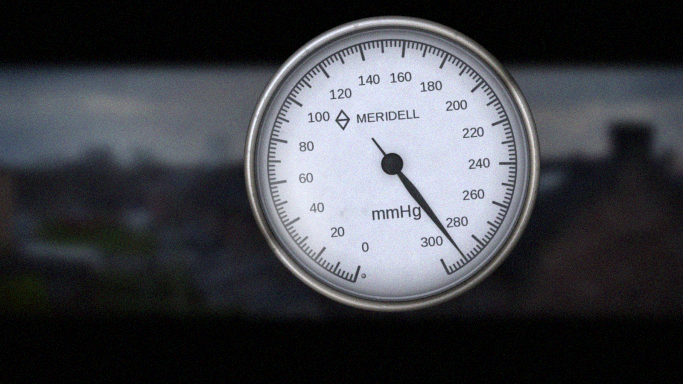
mmHg 290
